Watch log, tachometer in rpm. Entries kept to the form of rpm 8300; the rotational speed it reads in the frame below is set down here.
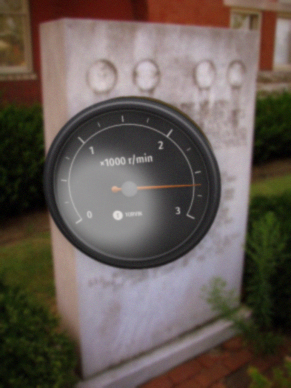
rpm 2625
